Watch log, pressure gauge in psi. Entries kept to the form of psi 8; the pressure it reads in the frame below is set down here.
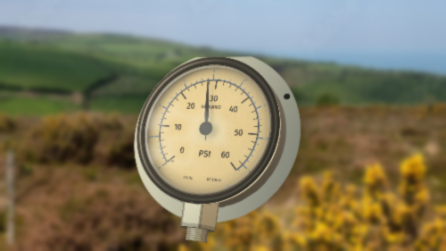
psi 28
